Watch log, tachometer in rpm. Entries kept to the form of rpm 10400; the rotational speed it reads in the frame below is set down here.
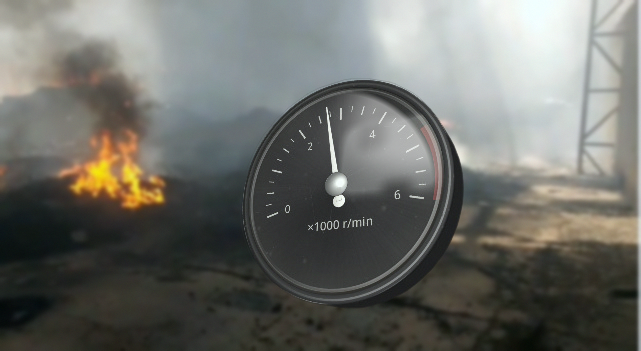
rpm 2750
